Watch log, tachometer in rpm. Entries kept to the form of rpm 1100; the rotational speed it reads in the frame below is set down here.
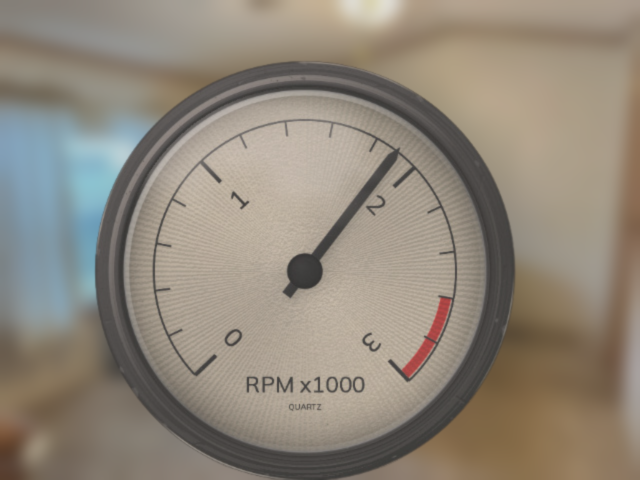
rpm 1900
